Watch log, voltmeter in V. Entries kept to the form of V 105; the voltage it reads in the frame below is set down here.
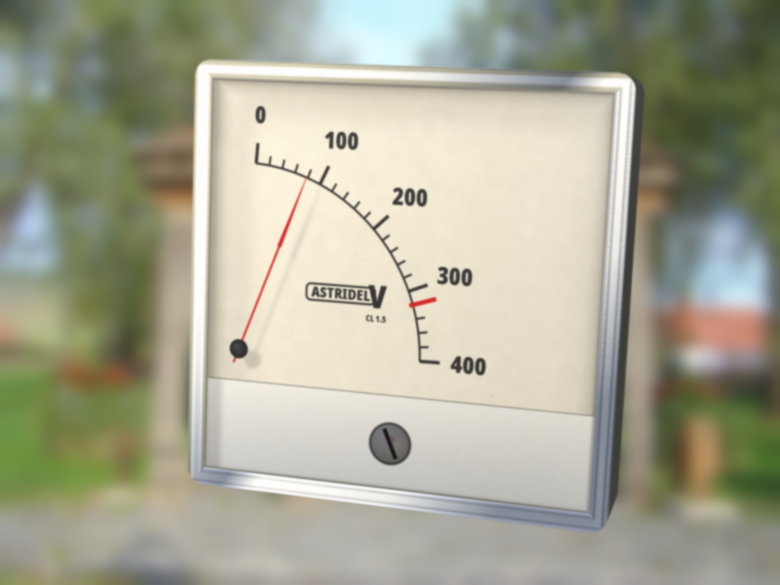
V 80
